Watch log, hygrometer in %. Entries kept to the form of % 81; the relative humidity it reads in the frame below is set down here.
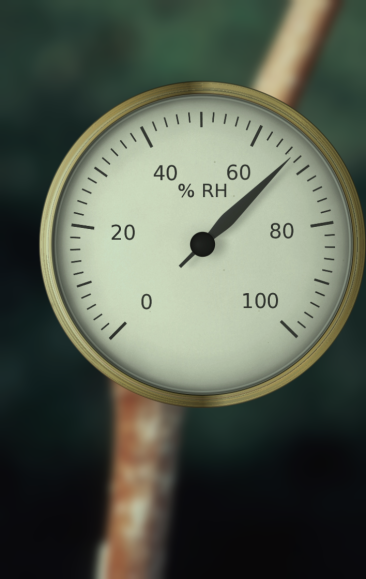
% 67
